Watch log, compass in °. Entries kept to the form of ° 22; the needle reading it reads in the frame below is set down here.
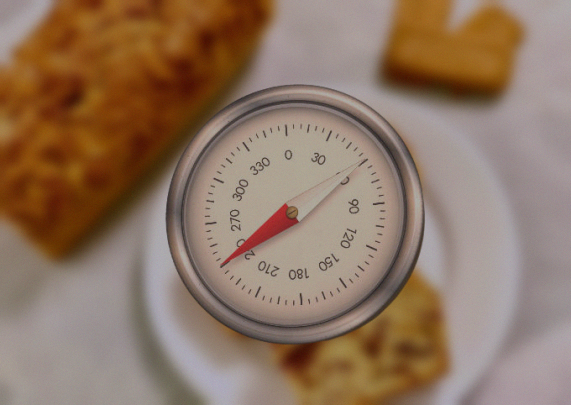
° 240
